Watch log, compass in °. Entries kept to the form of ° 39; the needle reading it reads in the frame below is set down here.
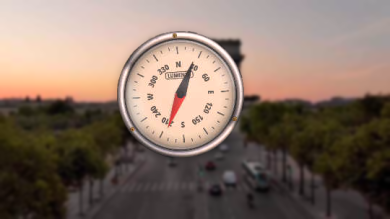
° 205
